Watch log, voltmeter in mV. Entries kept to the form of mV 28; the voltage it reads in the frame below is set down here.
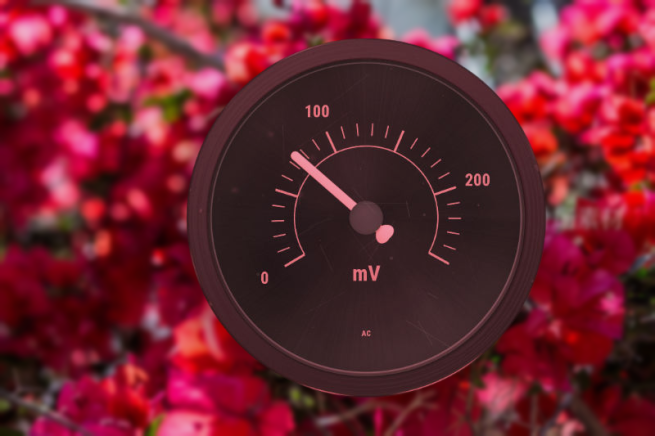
mV 75
